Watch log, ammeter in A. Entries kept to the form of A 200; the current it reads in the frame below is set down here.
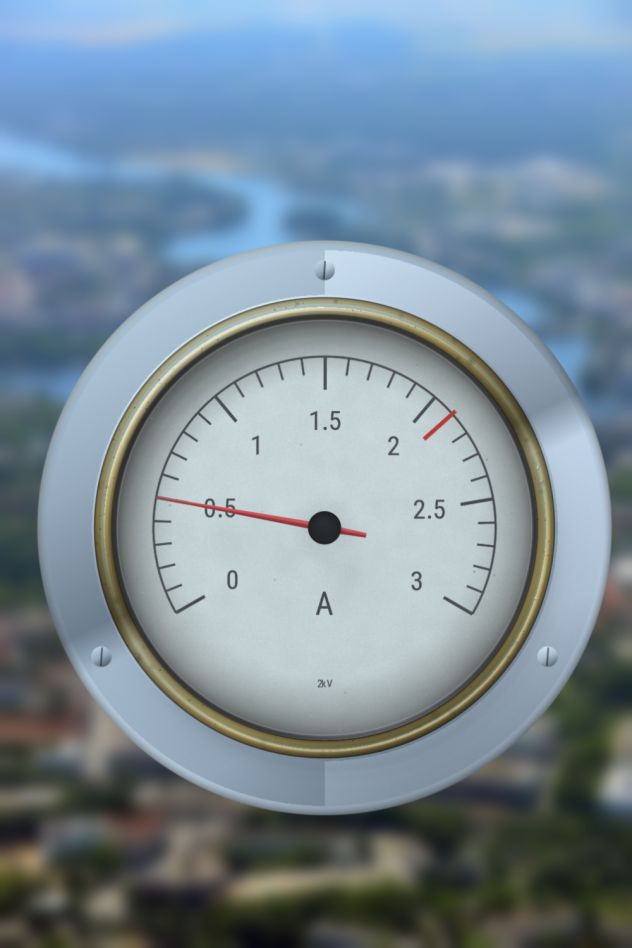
A 0.5
